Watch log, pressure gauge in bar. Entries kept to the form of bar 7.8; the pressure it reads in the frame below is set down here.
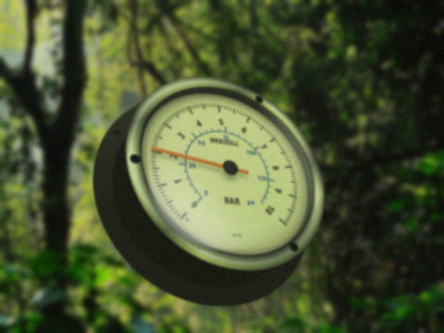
bar 2
